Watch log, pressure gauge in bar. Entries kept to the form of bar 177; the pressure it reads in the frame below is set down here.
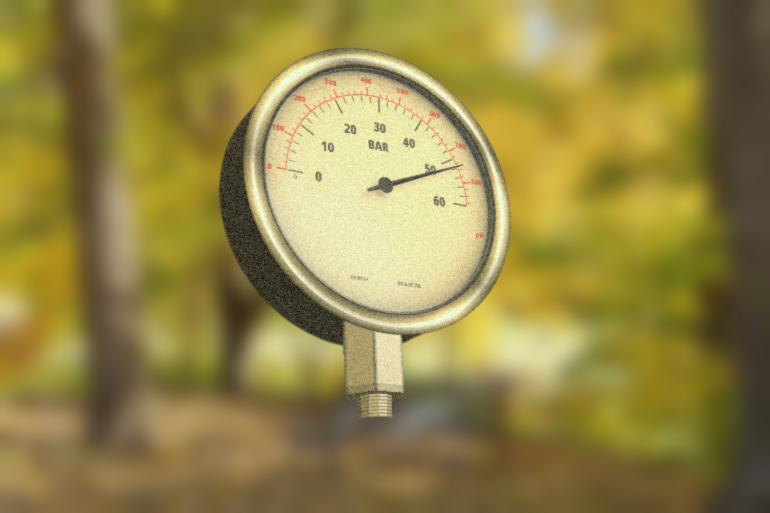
bar 52
